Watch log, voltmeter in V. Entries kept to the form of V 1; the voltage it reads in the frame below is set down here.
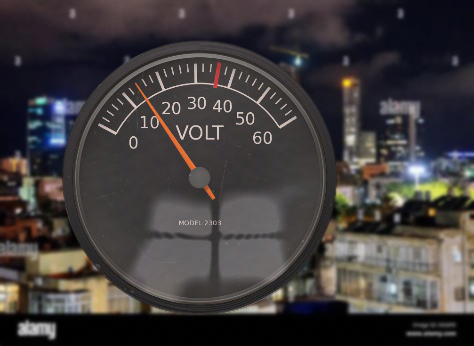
V 14
